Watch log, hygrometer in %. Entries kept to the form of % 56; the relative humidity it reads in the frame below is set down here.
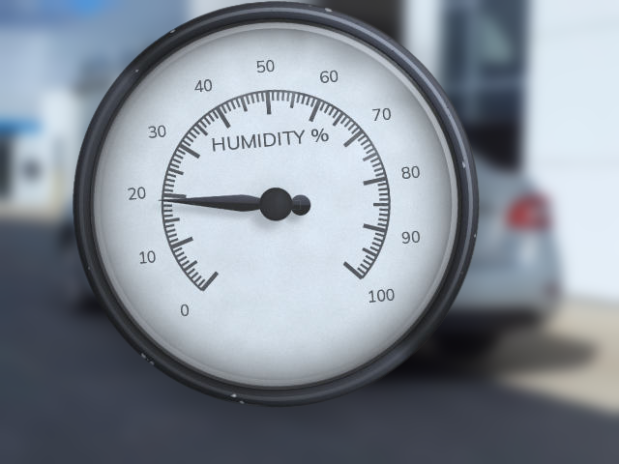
% 19
